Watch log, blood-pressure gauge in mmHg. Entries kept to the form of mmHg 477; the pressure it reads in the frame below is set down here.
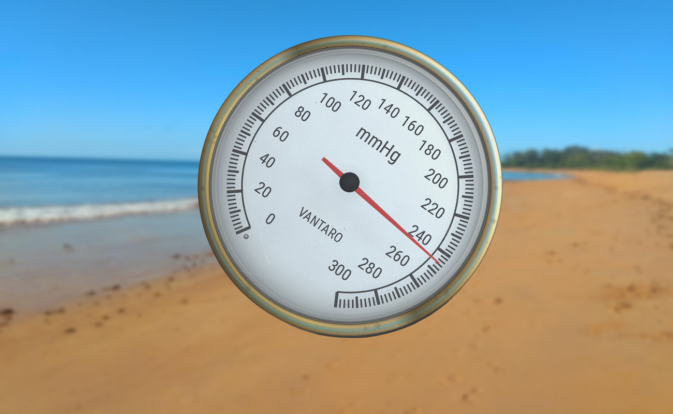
mmHg 246
